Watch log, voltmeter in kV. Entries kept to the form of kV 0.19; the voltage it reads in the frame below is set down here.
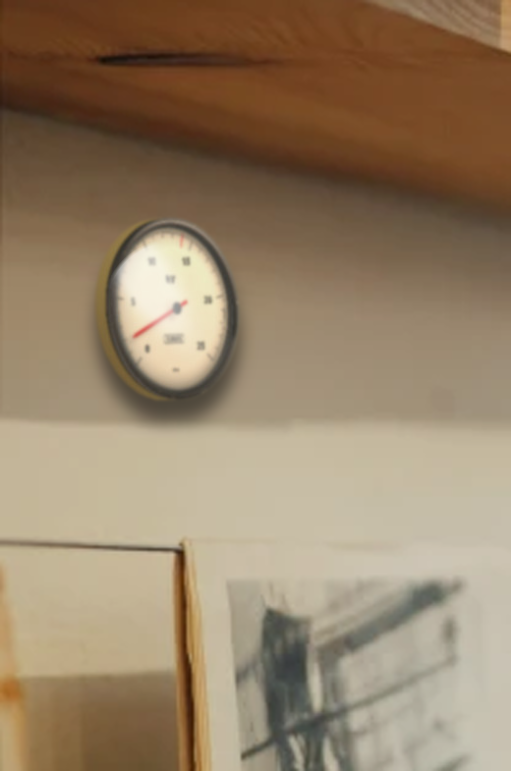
kV 2
